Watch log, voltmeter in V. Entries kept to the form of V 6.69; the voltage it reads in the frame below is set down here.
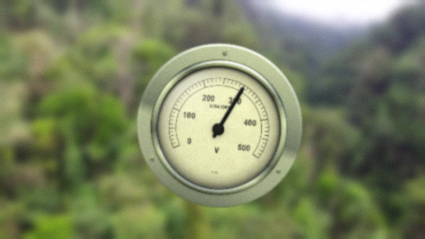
V 300
